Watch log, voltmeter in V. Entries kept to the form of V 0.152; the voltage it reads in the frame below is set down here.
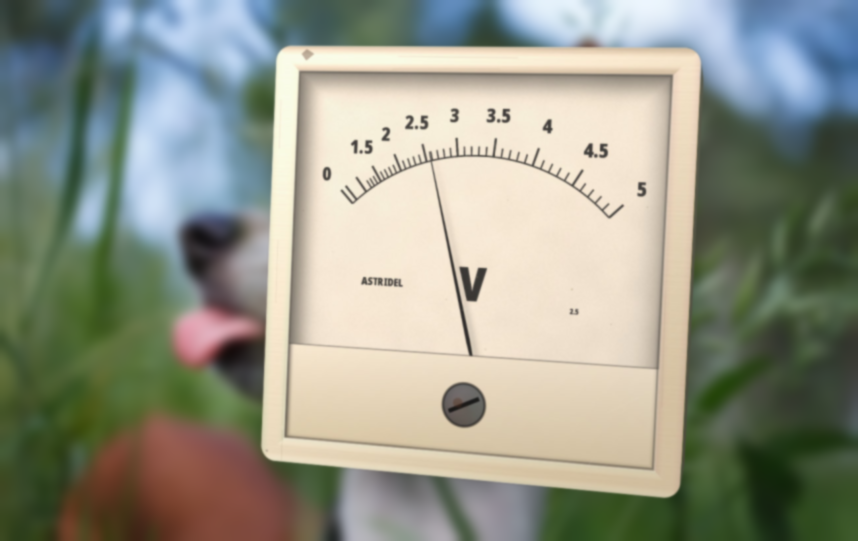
V 2.6
